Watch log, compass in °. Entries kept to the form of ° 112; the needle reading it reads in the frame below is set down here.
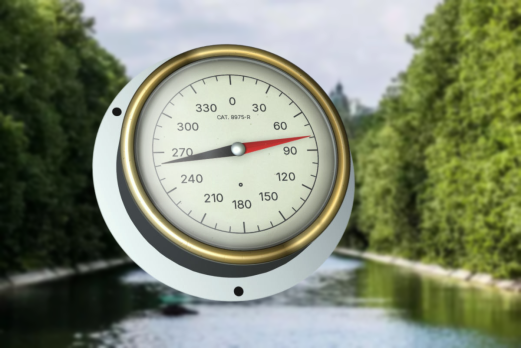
° 80
